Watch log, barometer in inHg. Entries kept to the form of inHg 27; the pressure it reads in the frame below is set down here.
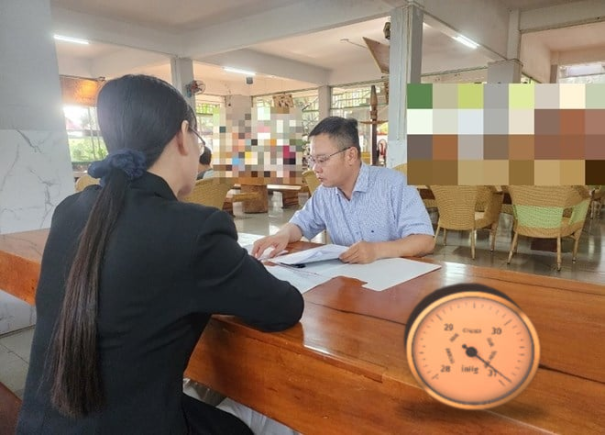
inHg 30.9
